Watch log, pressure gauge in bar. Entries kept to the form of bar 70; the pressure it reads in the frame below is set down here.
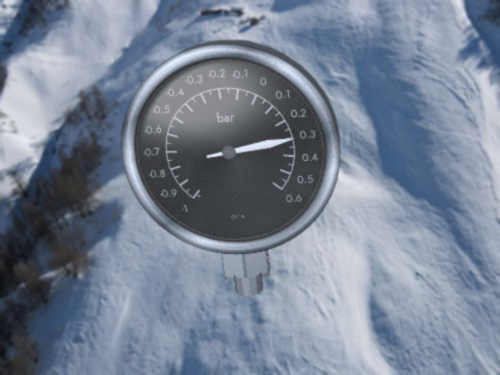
bar 0.3
